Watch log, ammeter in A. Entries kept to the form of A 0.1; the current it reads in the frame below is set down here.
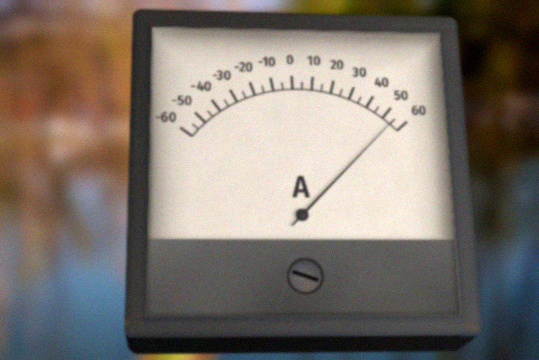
A 55
